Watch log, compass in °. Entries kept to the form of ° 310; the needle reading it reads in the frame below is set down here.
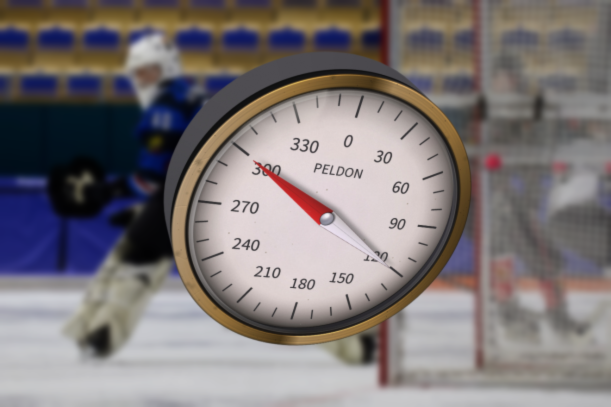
° 300
